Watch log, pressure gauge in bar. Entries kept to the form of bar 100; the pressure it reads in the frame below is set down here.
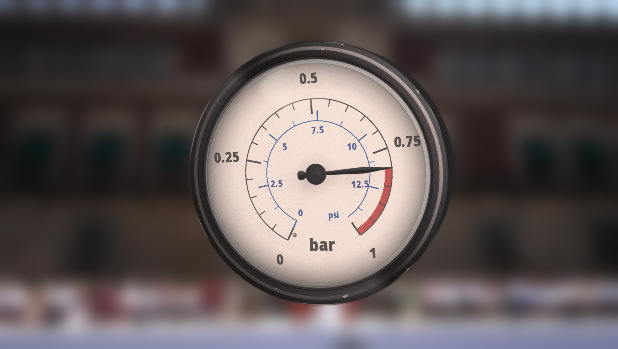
bar 0.8
